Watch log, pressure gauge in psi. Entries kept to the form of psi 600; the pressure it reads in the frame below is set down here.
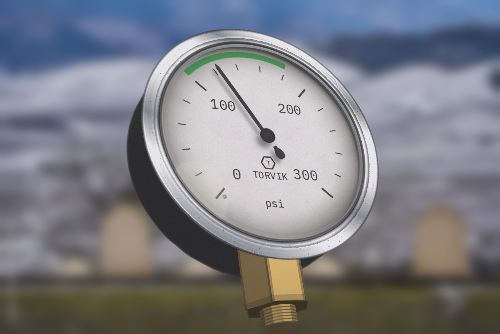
psi 120
